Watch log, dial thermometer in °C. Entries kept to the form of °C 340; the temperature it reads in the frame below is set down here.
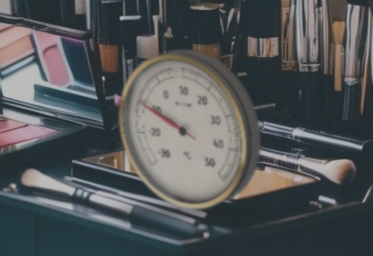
°C -10
